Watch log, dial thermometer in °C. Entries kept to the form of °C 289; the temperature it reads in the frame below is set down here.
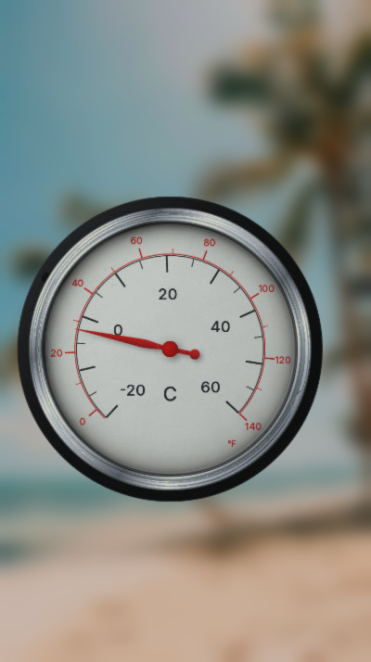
°C -2.5
